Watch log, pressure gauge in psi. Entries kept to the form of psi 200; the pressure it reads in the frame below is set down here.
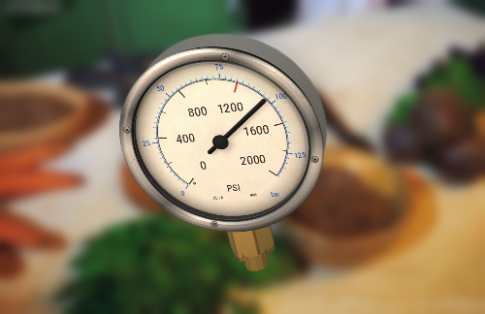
psi 1400
